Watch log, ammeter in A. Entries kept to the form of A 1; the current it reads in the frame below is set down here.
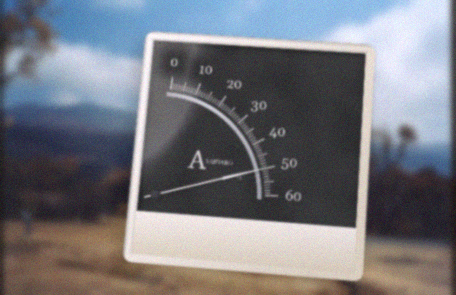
A 50
